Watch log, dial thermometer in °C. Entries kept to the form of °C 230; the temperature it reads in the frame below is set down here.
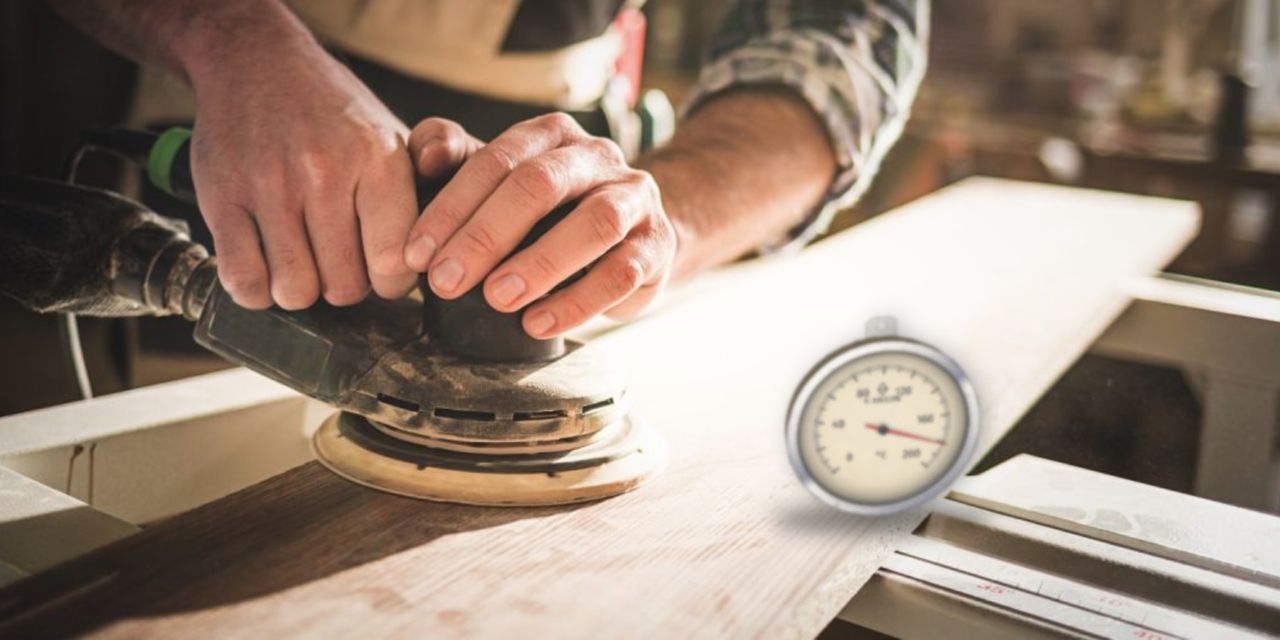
°C 180
